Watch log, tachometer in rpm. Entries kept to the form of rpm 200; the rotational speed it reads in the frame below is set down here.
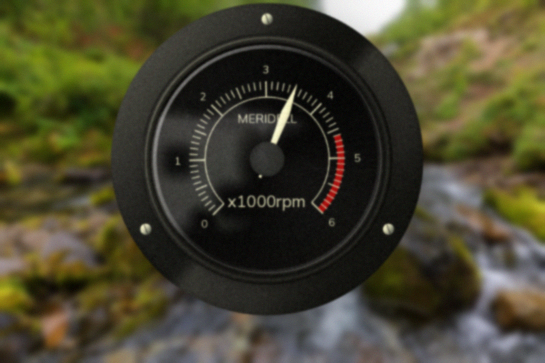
rpm 3500
